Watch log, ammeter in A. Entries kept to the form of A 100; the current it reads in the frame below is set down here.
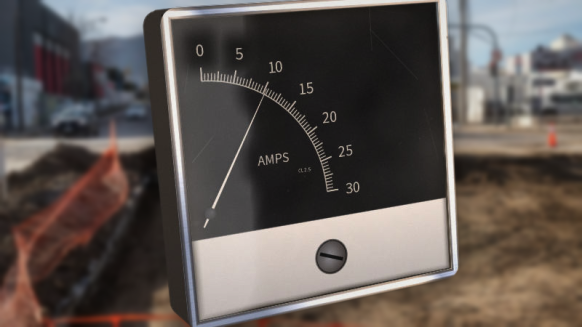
A 10
